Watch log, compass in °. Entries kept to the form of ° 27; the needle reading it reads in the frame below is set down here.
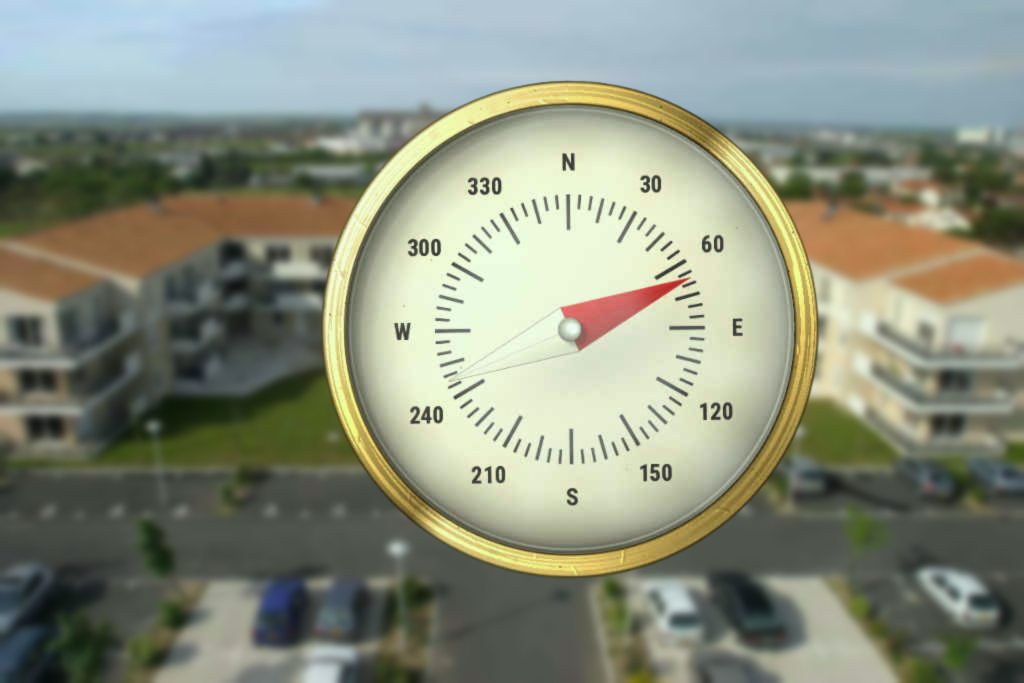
° 67.5
